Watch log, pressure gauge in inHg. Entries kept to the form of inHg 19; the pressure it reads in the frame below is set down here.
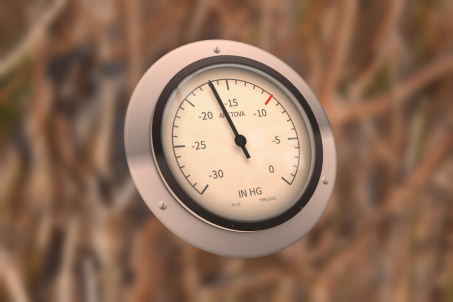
inHg -17
